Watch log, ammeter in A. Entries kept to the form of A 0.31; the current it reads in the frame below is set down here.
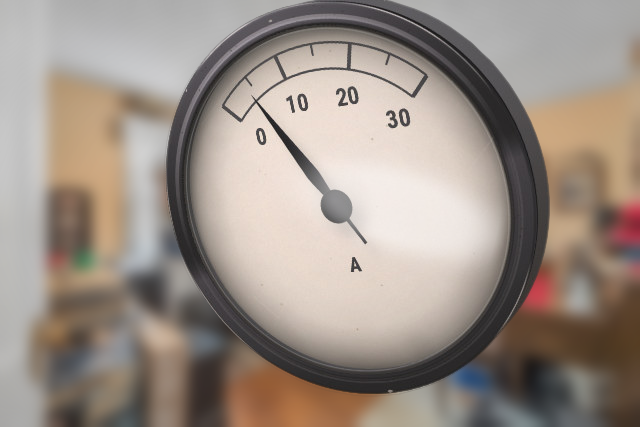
A 5
